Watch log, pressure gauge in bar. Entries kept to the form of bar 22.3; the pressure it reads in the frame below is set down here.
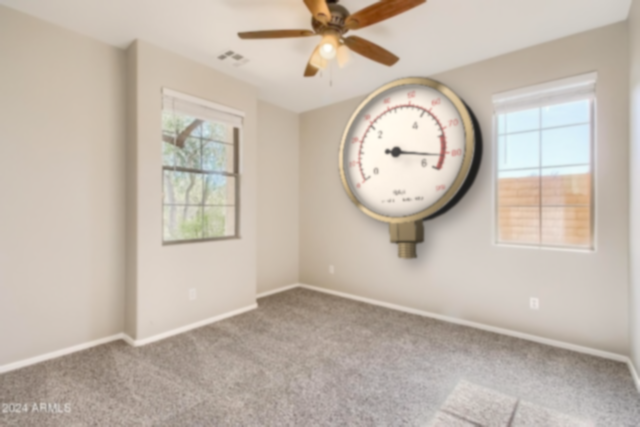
bar 5.6
